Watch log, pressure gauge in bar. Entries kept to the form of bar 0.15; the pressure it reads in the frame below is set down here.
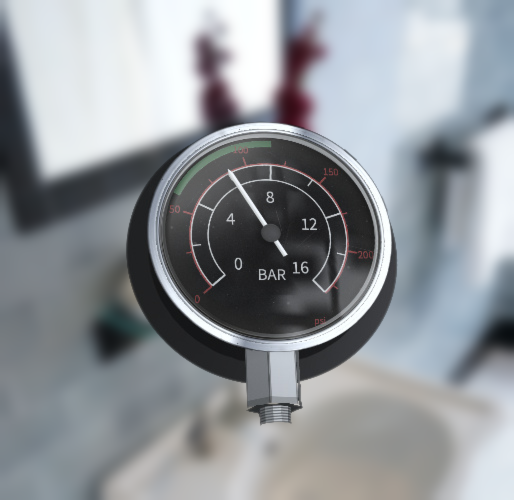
bar 6
